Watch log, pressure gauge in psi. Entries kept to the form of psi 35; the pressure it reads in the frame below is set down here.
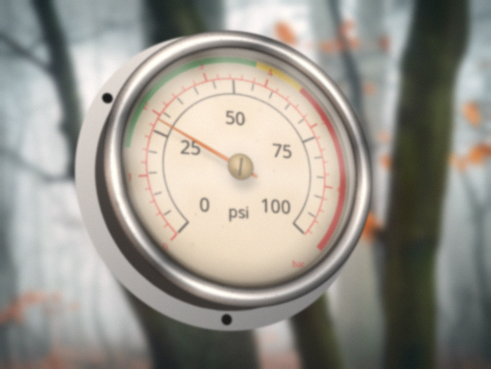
psi 27.5
